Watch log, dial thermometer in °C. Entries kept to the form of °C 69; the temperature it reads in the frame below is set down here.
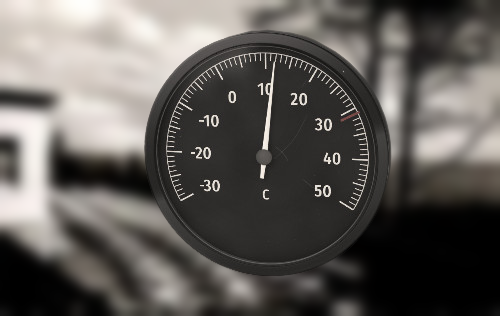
°C 12
